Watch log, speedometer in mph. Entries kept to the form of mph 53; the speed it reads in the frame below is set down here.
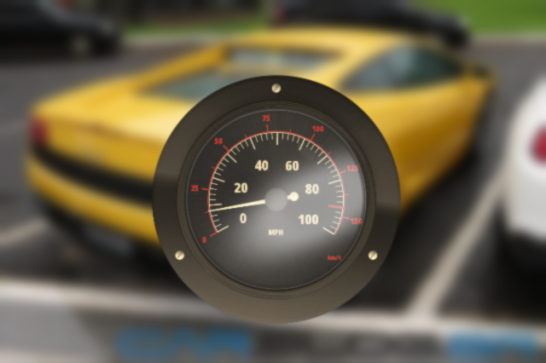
mph 8
